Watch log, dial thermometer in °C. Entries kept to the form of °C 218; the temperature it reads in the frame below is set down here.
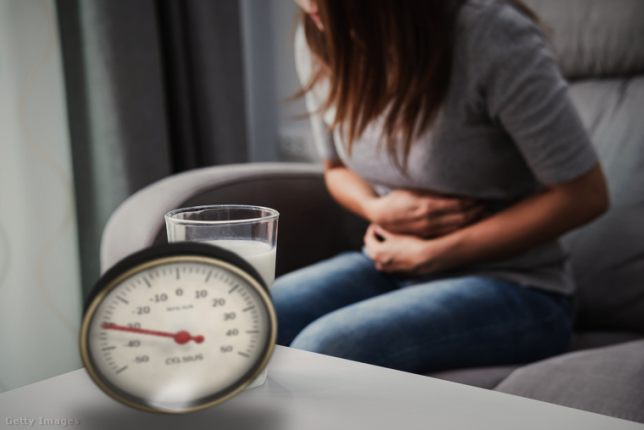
°C -30
